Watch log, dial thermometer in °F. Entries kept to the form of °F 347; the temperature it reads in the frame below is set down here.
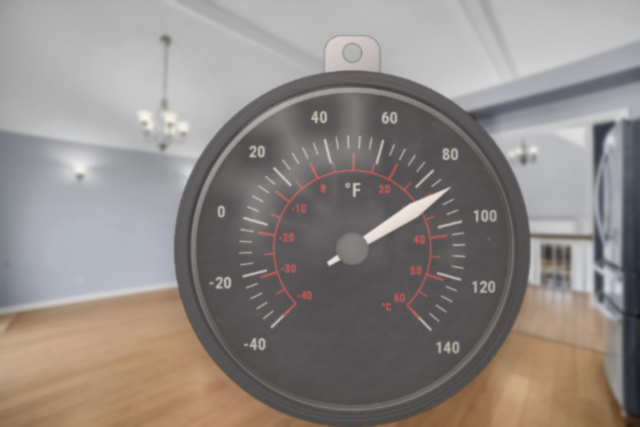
°F 88
